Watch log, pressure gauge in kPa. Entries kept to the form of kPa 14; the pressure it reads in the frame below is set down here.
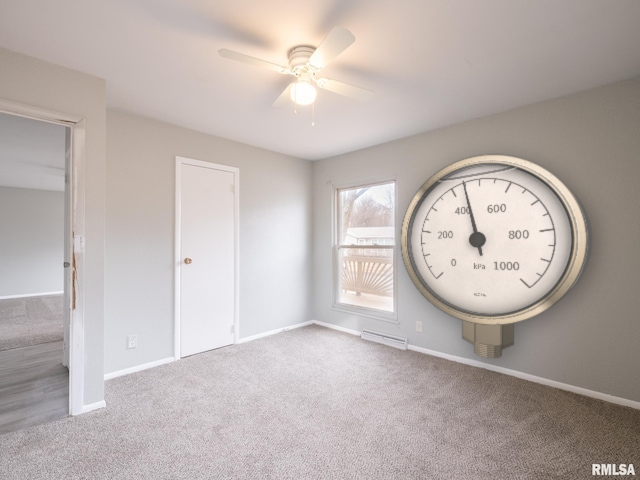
kPa 450
